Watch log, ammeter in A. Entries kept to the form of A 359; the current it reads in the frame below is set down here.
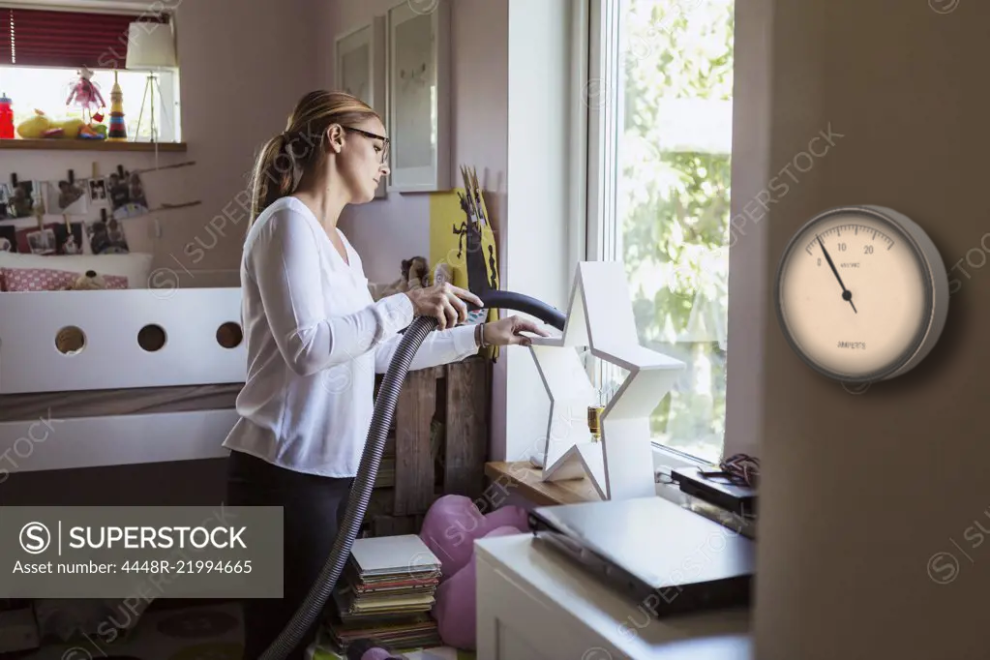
A 5
